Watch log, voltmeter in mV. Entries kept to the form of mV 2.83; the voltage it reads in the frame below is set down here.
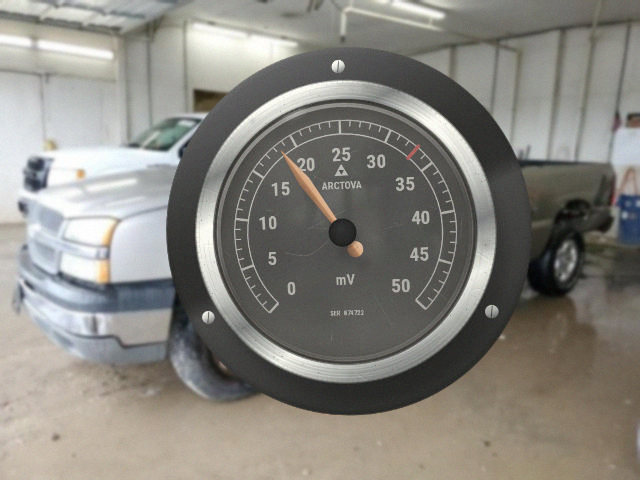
mV 18.5
